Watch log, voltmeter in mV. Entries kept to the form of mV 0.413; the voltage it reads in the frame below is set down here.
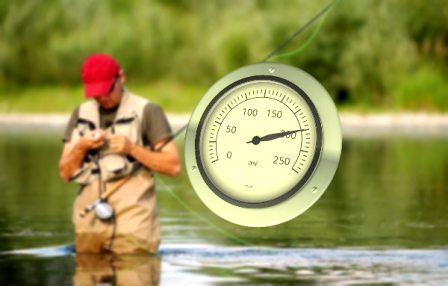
mV 200
